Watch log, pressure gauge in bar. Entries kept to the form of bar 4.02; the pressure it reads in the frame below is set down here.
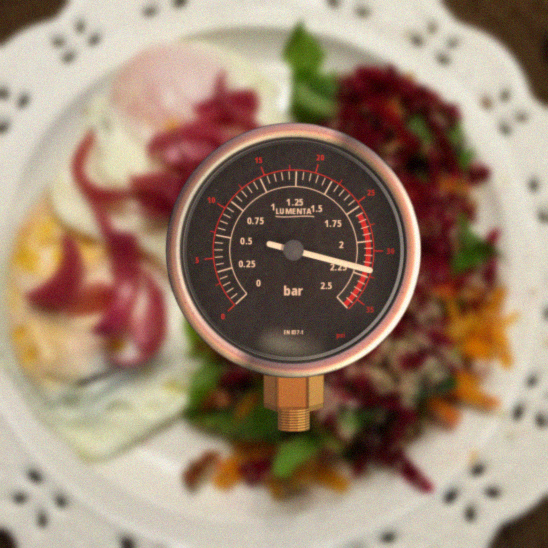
bar 2.2
